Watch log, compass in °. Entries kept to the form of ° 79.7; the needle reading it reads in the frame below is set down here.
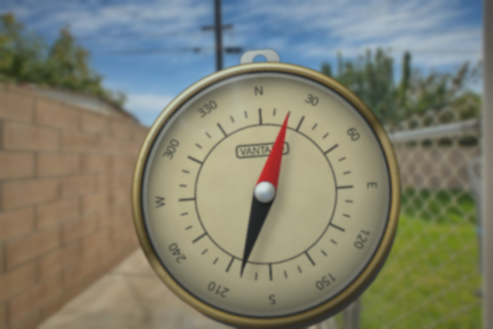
° 20
